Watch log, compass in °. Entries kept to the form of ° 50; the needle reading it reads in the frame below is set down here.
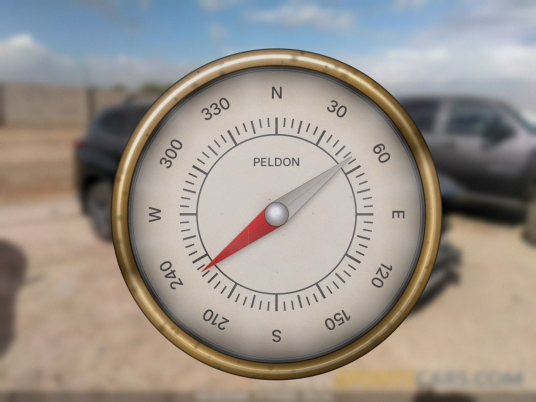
° 232.5
